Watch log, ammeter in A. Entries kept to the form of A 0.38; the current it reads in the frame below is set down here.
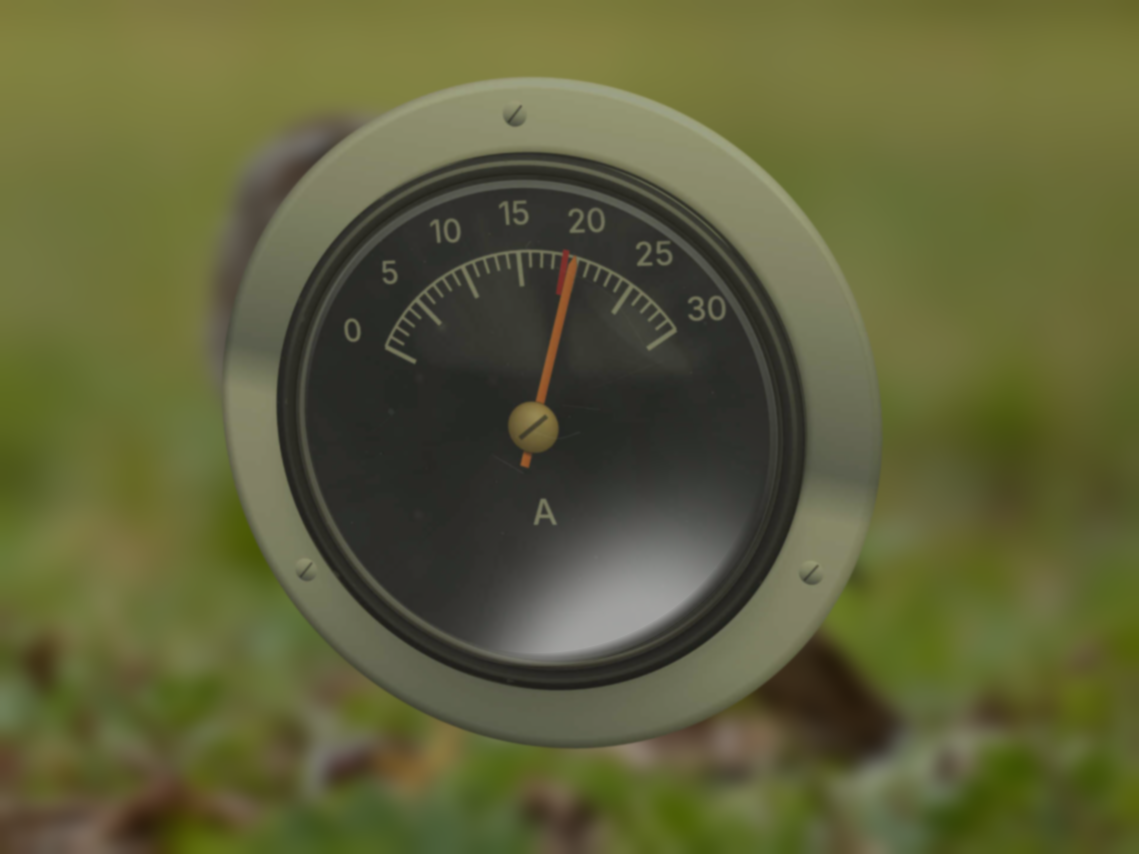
A 20
